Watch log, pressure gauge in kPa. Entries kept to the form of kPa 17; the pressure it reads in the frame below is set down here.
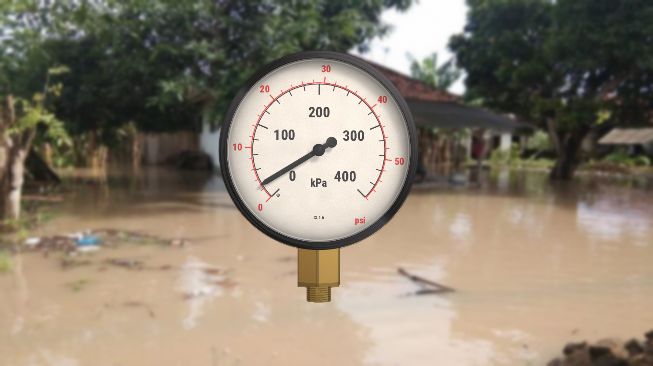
kPa 20
